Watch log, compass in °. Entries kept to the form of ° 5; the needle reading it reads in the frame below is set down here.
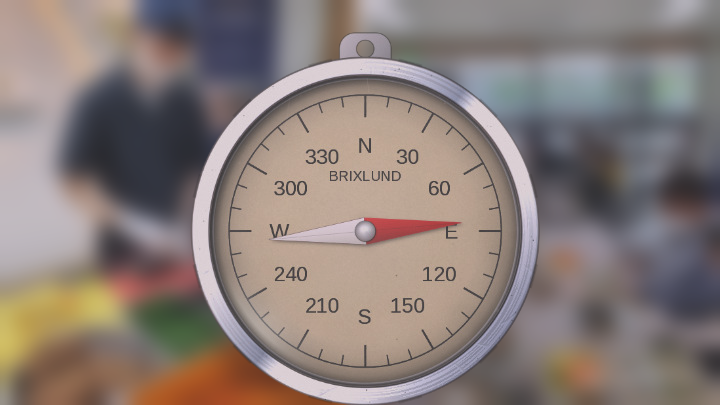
° 85
